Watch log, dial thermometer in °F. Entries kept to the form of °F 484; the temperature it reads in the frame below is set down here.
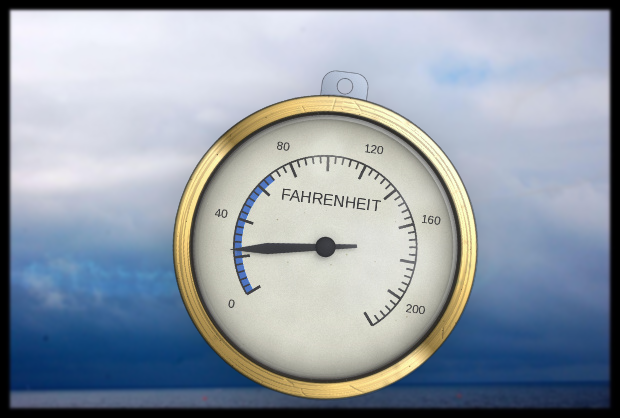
°F 24
